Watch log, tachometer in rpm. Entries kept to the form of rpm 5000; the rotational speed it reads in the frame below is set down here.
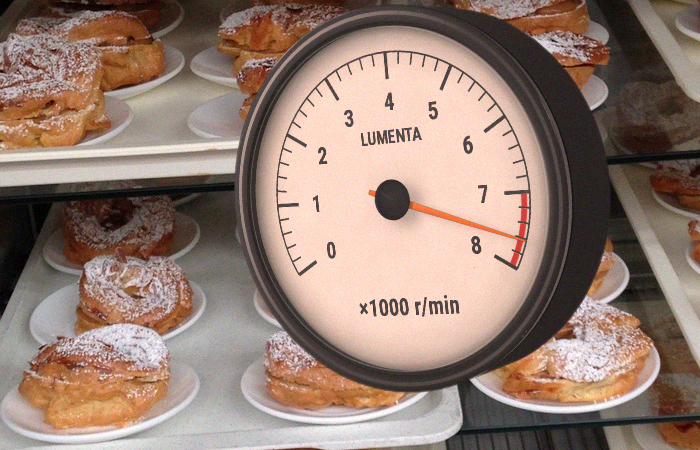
rpm 7600
